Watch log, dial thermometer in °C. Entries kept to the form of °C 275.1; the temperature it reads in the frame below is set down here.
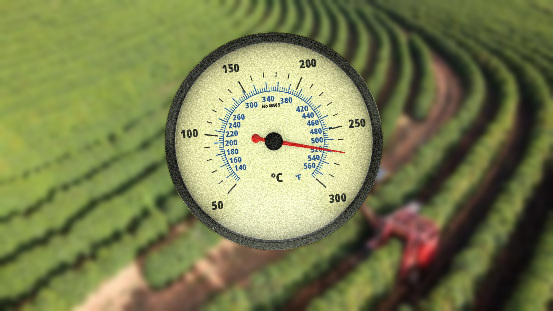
°C 270
